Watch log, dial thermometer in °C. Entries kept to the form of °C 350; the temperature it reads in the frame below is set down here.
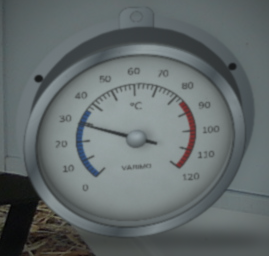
°C 30
